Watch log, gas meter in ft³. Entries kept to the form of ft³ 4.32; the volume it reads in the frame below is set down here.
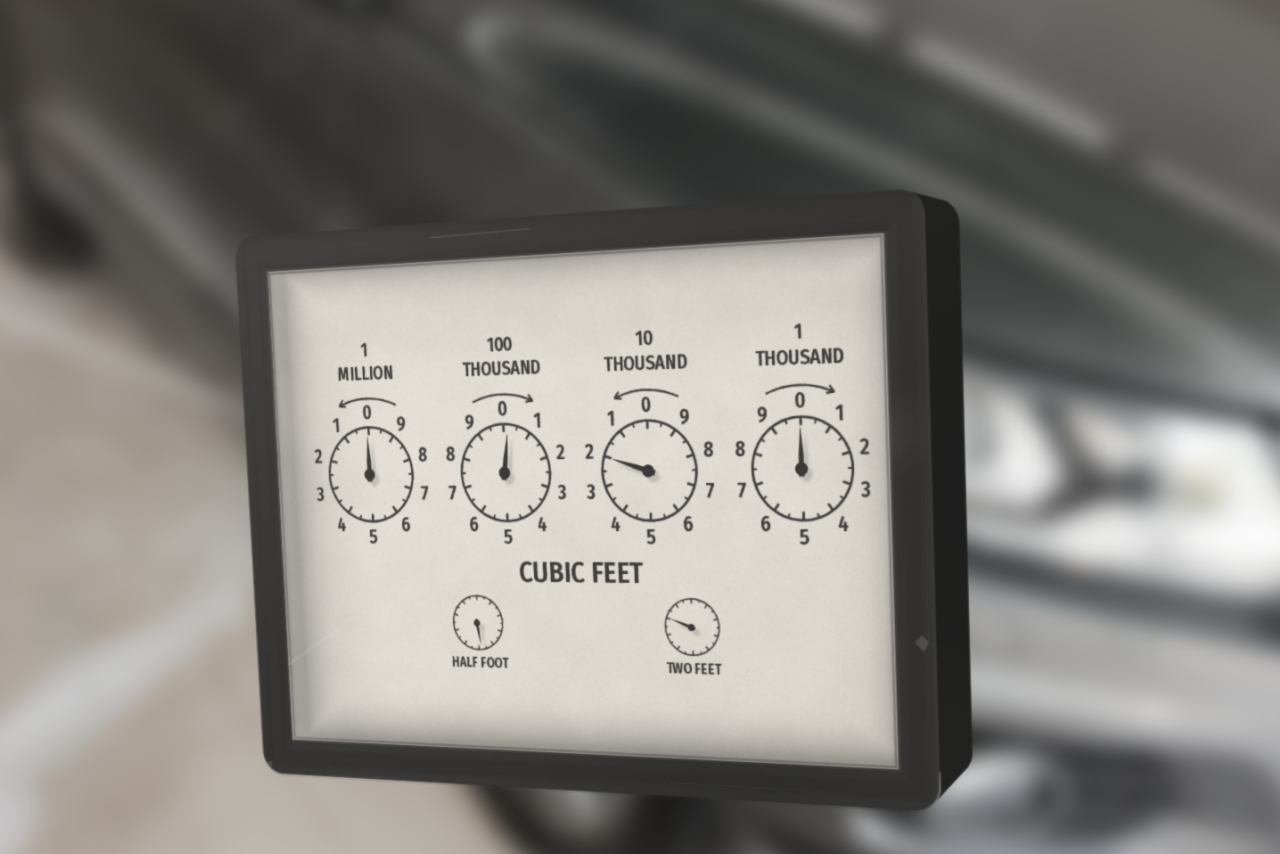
ft³ 2000
